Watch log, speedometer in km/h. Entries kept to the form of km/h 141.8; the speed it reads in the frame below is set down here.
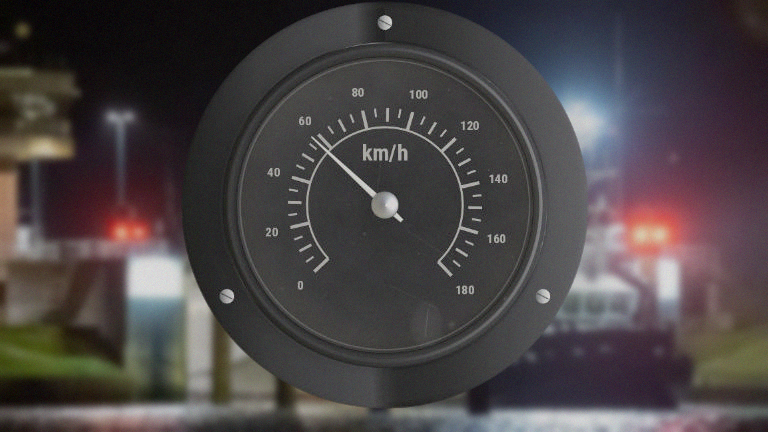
km/h 57.5
